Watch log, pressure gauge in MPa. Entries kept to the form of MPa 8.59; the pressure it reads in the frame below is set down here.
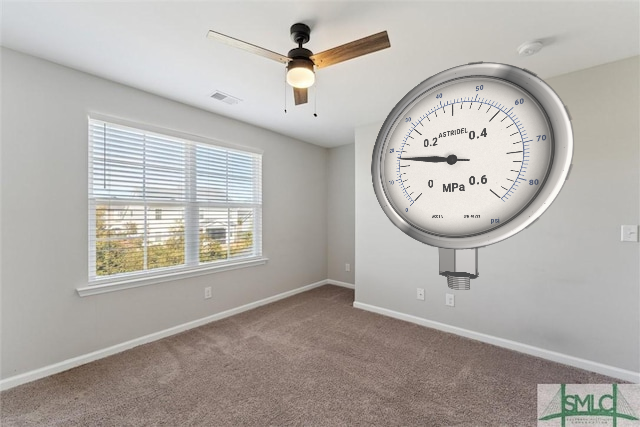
MPa 0.12
